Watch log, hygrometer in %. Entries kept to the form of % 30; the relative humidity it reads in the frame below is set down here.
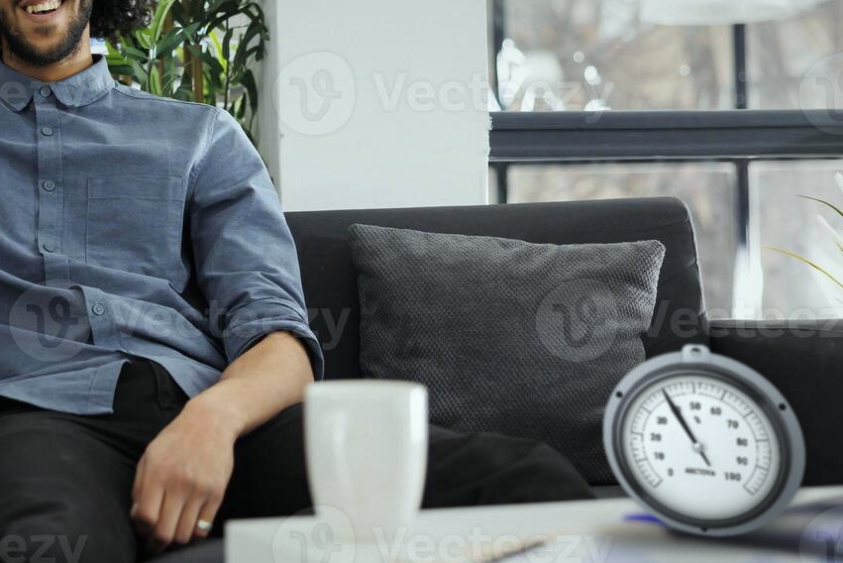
% 40
